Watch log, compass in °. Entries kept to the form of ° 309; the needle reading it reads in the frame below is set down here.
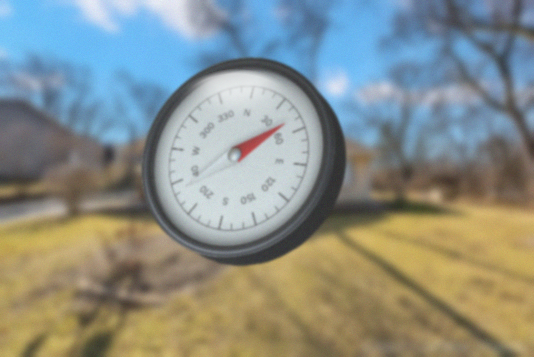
° 50
